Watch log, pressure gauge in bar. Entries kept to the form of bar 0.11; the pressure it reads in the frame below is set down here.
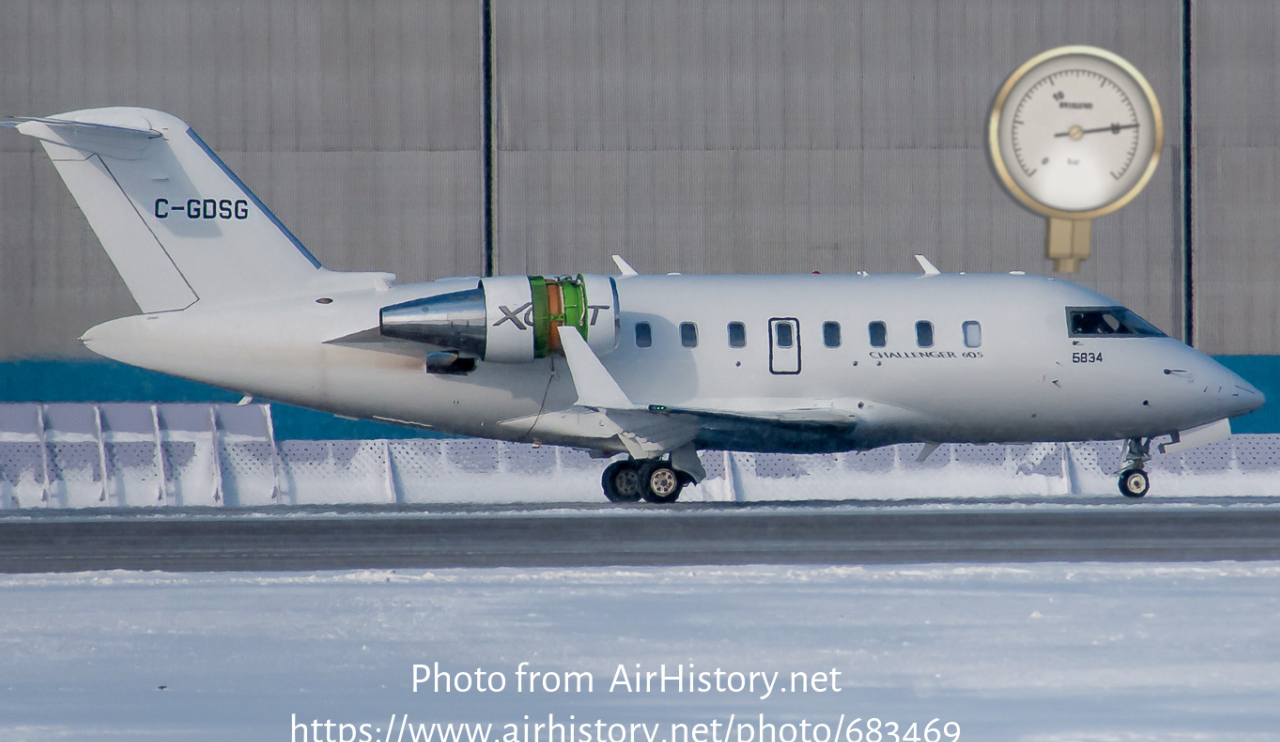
bar 20
